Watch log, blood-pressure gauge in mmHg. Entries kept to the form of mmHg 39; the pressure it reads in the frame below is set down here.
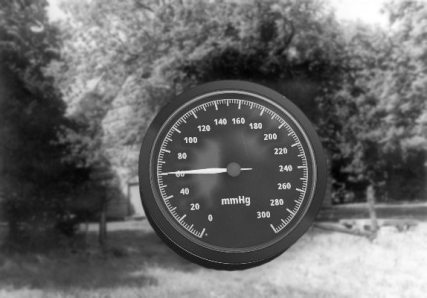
mmHg 60
